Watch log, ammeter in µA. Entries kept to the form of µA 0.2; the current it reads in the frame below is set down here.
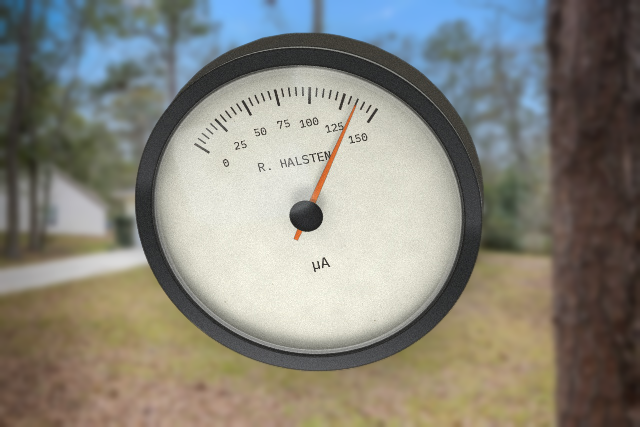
µA 135
